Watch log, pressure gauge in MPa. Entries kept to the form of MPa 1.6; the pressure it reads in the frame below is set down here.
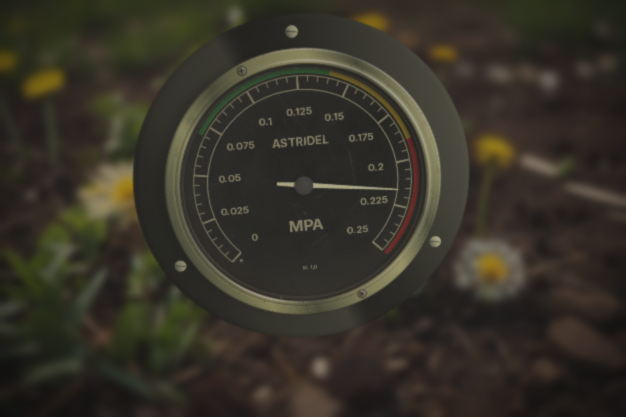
MPa 0.215
